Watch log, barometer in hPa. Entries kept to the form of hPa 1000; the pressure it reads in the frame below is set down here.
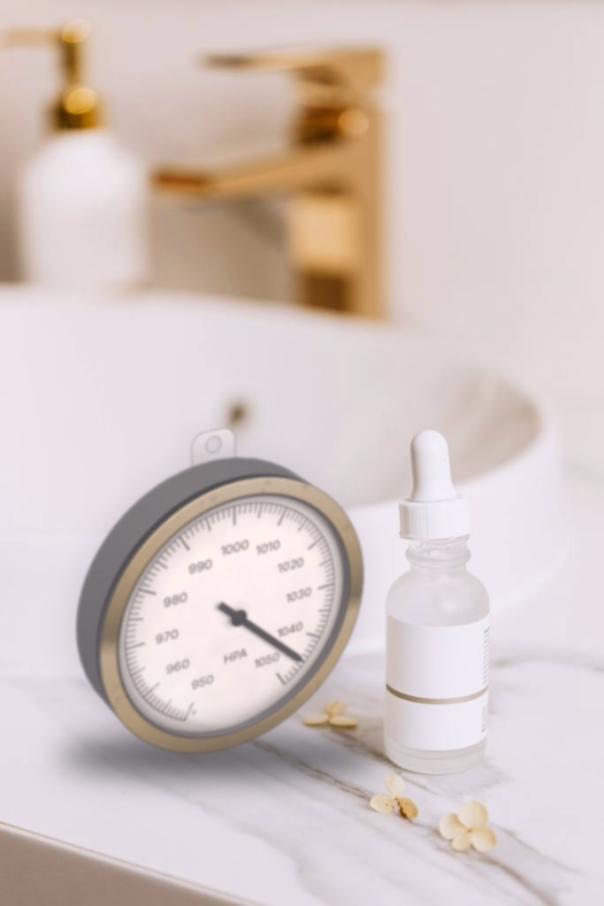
hPa 1045
